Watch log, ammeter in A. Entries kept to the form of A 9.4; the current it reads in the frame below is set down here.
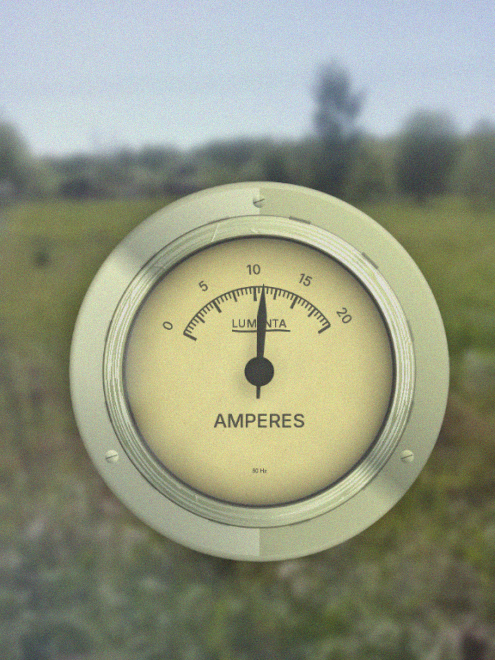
A 11
